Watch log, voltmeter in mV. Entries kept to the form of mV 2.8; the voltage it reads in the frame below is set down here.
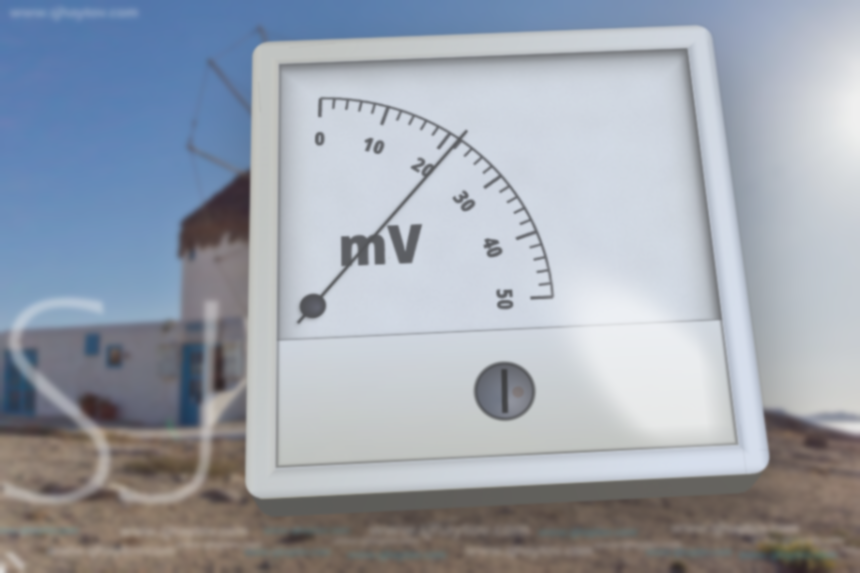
mV 22
